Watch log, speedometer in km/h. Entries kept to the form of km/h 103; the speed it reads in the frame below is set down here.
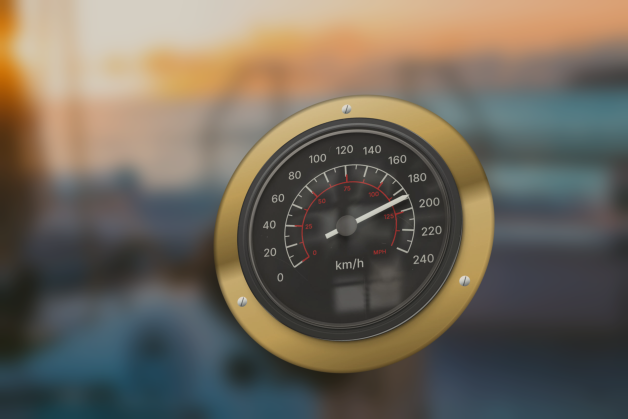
km/h 190
